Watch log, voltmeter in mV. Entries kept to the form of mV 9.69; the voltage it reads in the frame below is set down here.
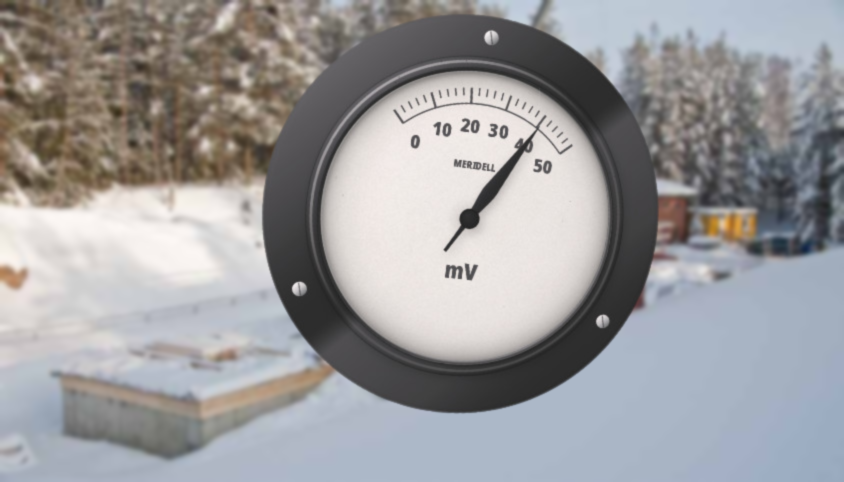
mV 40
